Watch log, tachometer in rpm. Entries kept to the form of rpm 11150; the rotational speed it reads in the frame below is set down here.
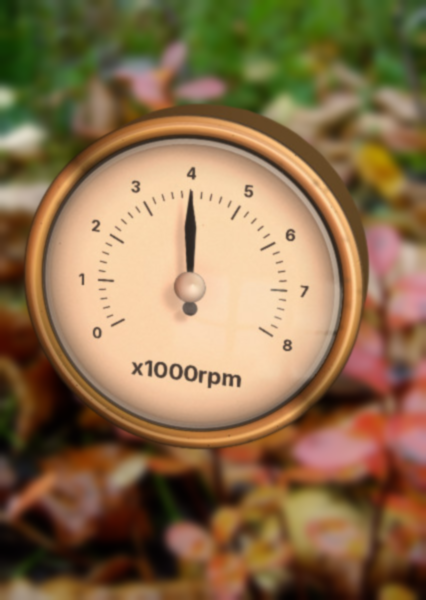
rpm 4000
